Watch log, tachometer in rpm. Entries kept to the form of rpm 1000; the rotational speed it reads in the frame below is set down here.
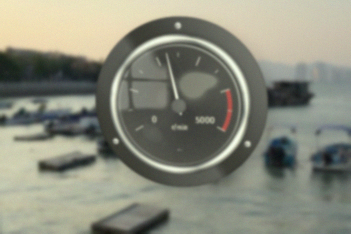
rpm 2250
